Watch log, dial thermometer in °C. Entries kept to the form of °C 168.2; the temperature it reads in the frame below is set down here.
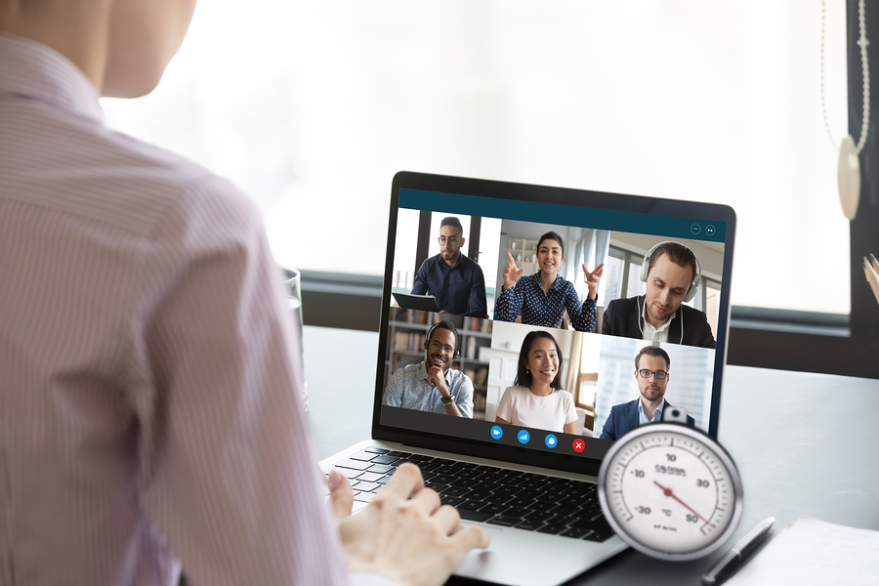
°C 46
